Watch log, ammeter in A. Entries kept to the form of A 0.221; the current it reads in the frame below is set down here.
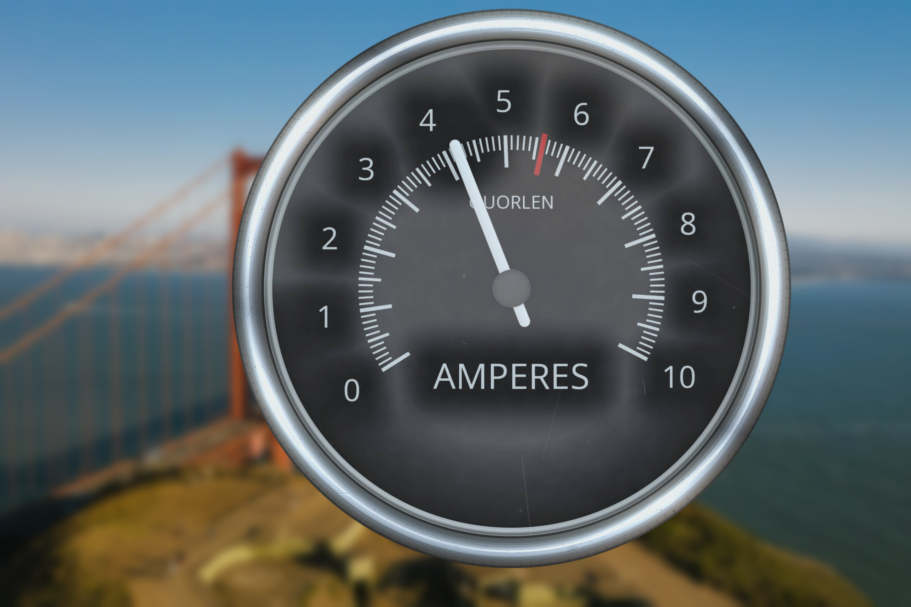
A 4.2
